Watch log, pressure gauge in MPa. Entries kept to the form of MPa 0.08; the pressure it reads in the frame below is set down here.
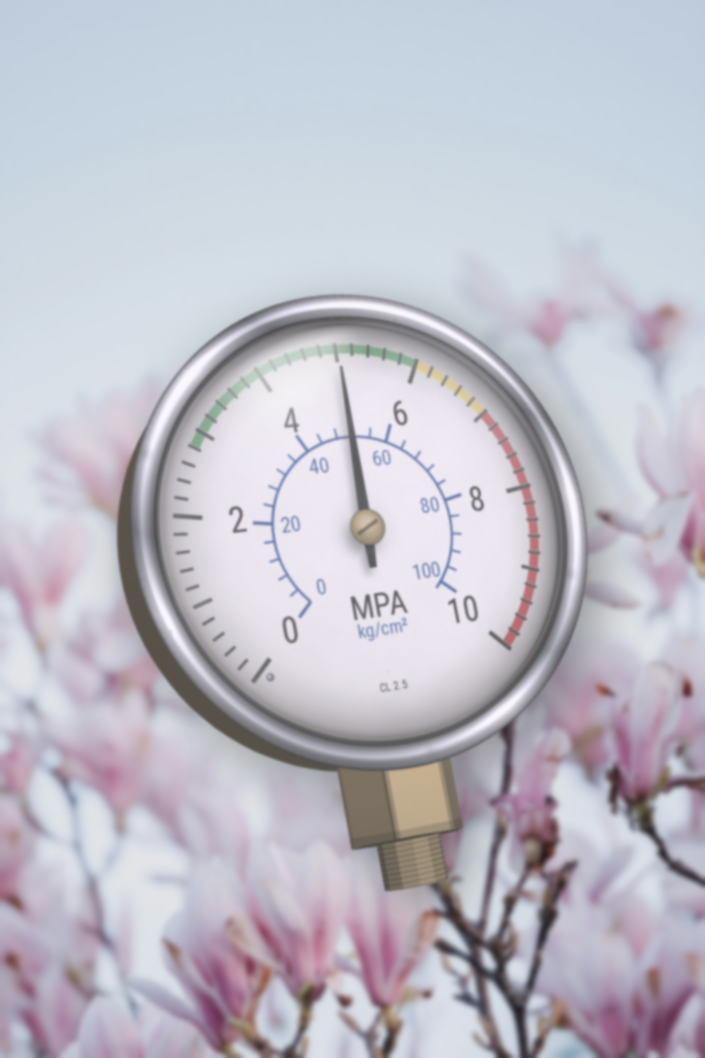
MPa 5
